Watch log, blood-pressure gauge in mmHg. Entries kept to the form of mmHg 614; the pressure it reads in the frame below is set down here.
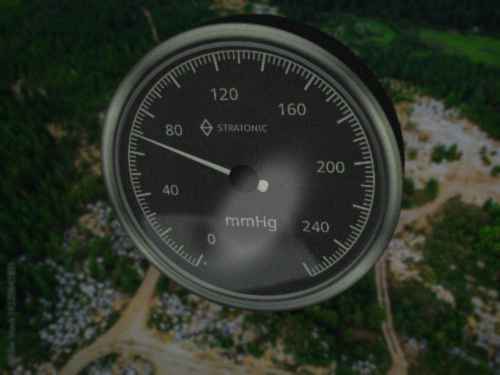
mmHg 70
